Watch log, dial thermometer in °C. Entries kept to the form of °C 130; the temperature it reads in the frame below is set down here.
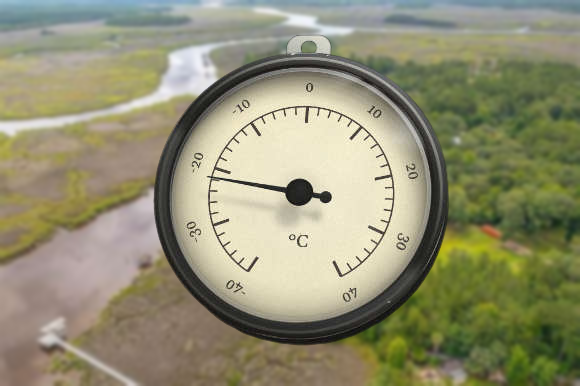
°C -22
